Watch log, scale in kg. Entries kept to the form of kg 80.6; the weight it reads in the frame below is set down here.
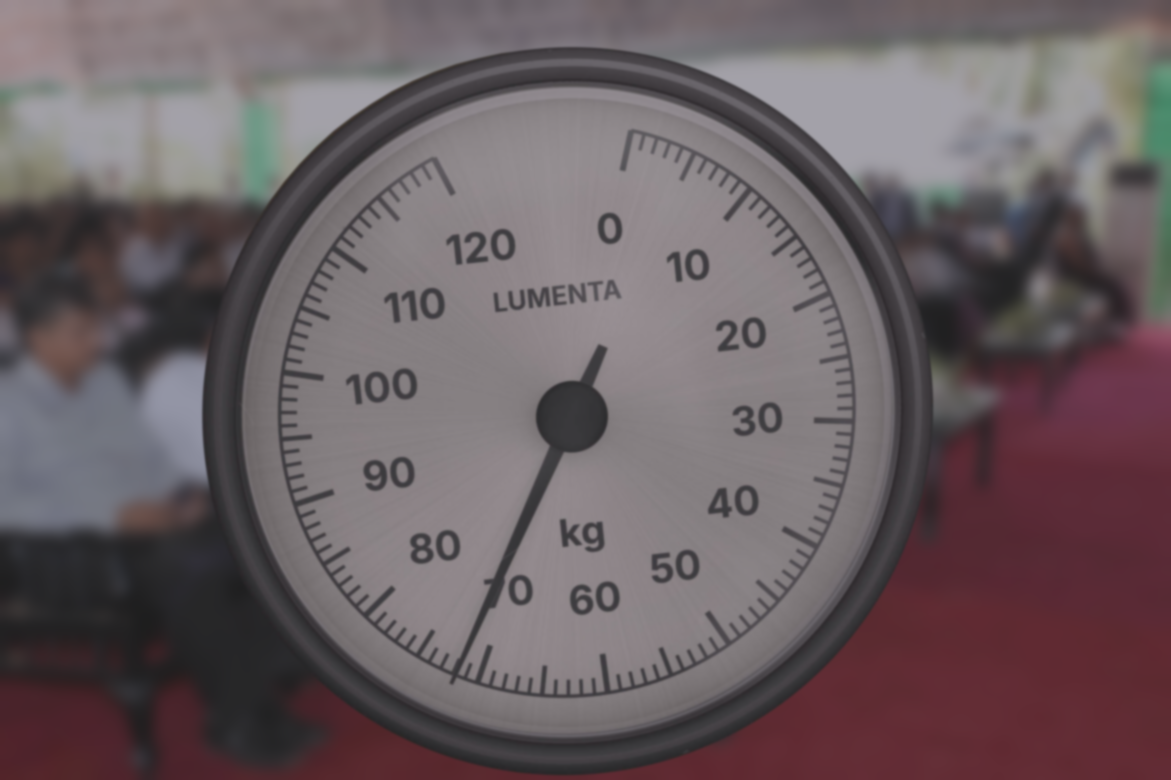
kg 72
